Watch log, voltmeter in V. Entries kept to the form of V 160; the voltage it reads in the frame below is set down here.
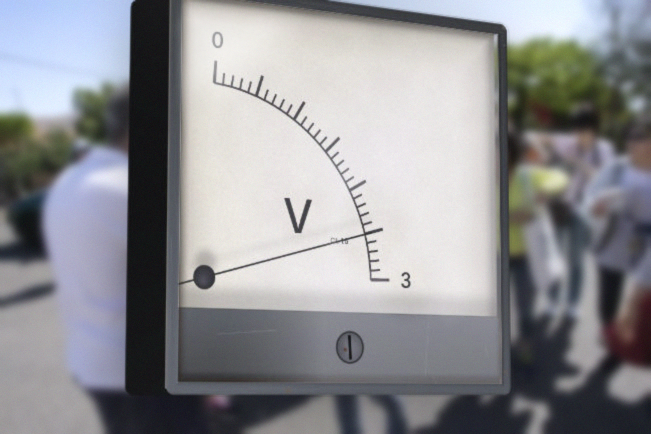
V 2.5
